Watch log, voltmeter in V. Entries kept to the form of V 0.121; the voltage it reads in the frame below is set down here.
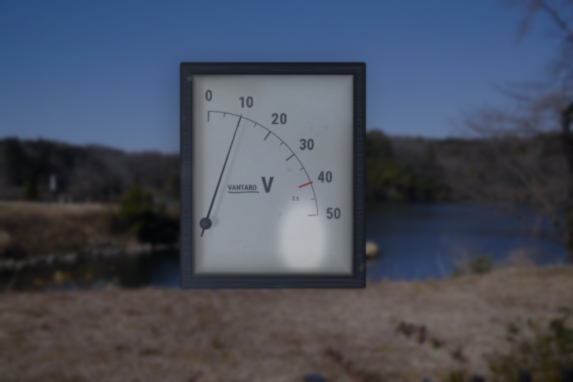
V 10
